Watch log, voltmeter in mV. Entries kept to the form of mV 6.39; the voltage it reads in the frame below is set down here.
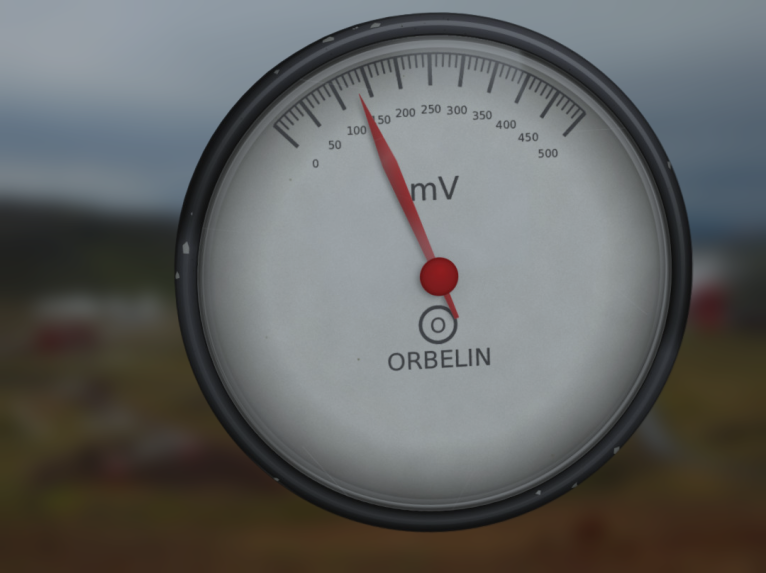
mV 130
